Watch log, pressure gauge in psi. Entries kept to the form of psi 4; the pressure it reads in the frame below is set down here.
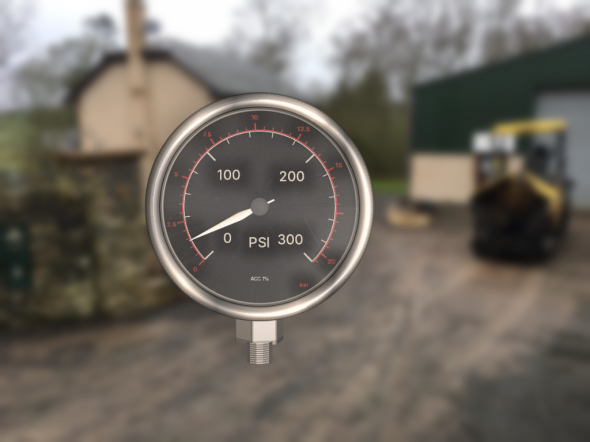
psi 20
